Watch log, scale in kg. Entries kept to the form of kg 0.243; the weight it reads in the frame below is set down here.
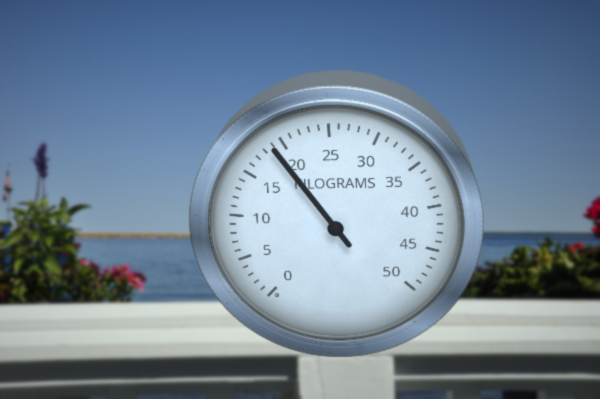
kg 19
